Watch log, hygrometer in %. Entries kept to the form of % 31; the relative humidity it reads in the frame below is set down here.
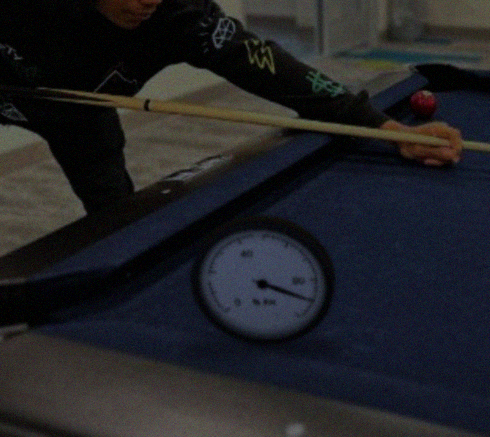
% 90
